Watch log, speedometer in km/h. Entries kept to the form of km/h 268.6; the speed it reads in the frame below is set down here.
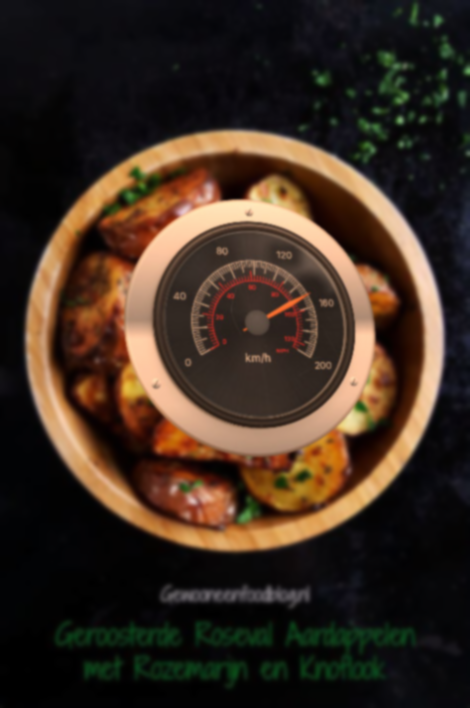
km/h 150
